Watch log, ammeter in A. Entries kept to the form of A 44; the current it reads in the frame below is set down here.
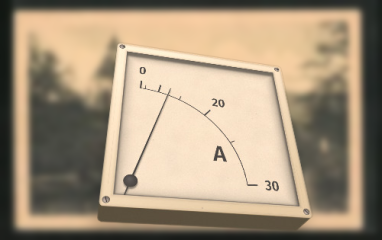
A 12.5
